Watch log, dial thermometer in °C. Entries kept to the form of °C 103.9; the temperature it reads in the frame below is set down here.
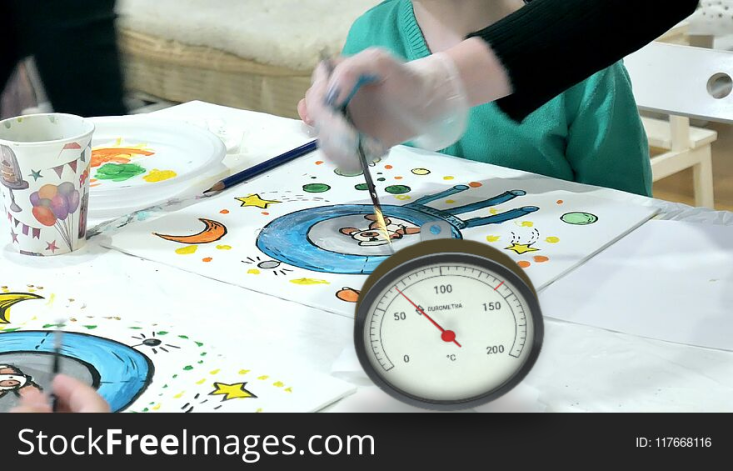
°C 70
